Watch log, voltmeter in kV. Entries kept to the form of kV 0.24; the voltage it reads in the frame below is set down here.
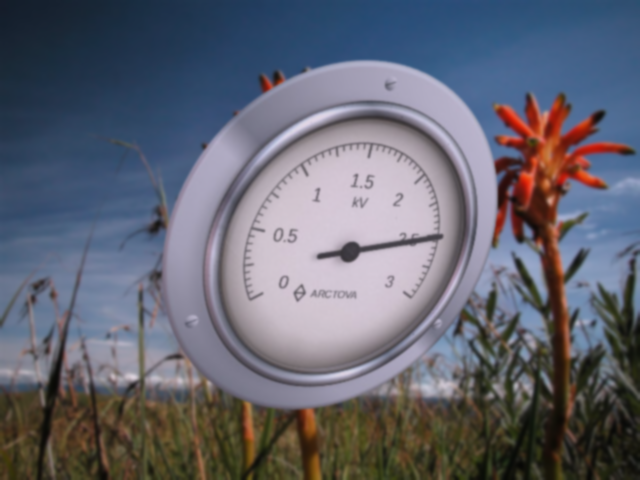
kV 2.5
